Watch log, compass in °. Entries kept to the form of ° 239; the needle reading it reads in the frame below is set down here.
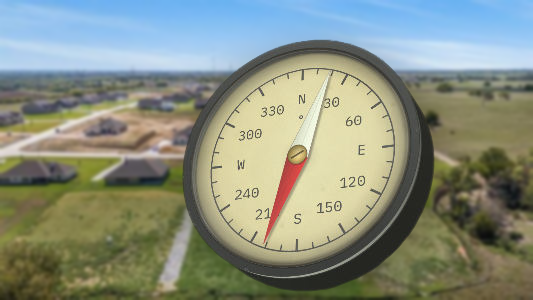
° 200
